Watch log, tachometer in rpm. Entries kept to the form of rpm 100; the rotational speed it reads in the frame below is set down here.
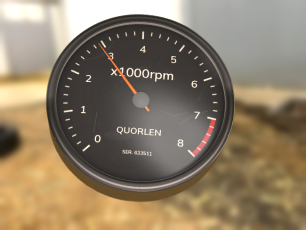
rpm 2900
